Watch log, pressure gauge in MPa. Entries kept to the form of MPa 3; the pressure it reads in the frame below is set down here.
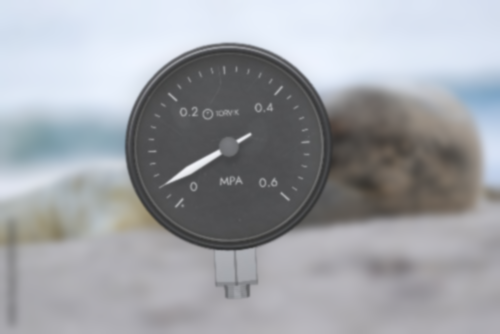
MPa 0.04
